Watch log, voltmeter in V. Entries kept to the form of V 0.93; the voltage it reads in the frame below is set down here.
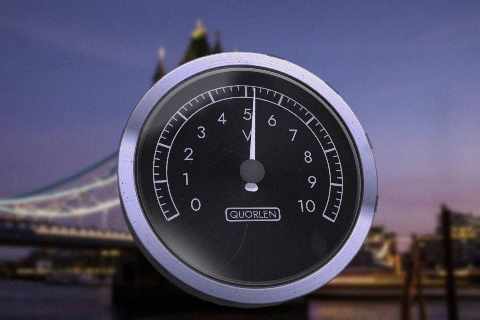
V 5.2
